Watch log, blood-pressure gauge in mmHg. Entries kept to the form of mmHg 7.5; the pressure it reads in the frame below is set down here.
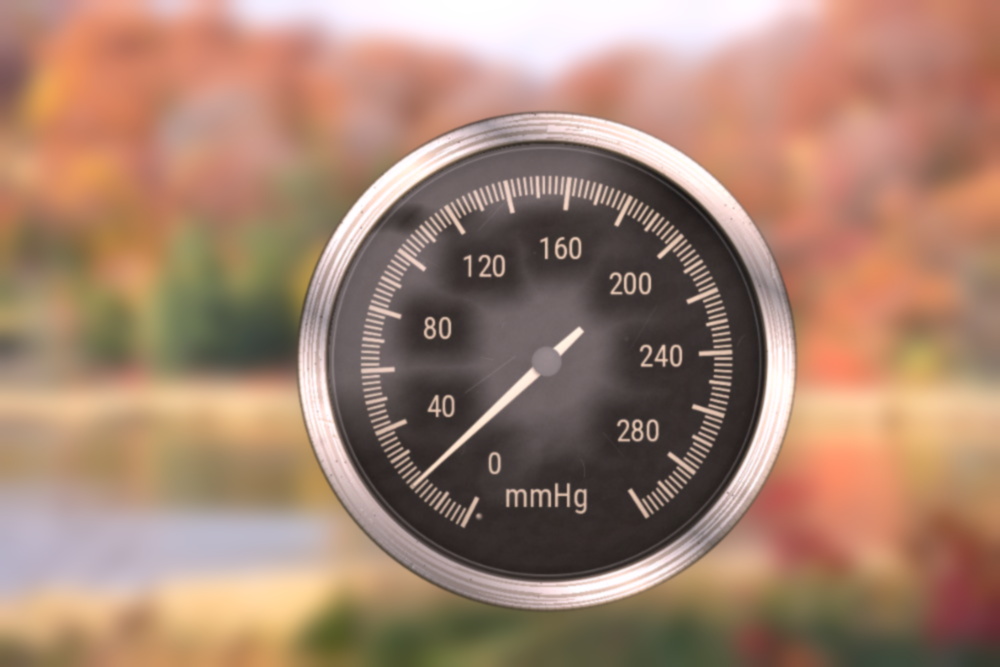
mmHg 20
